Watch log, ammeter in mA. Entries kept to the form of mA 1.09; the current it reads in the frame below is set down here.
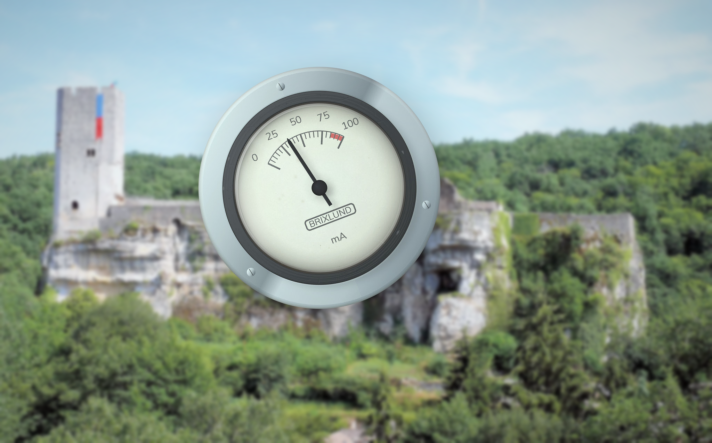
mA 35
